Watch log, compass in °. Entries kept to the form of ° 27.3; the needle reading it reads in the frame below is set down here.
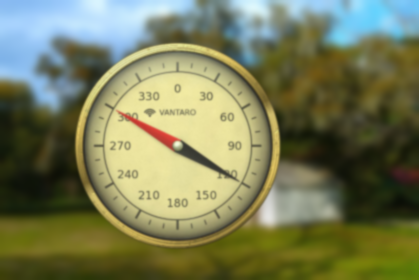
° 300
